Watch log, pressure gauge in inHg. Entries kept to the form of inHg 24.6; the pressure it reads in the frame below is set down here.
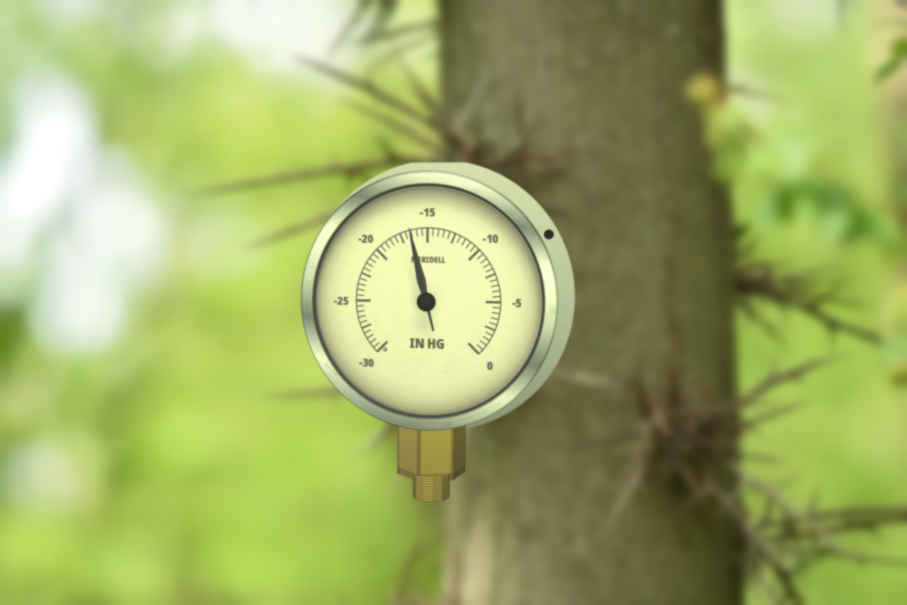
inHg -16.5
